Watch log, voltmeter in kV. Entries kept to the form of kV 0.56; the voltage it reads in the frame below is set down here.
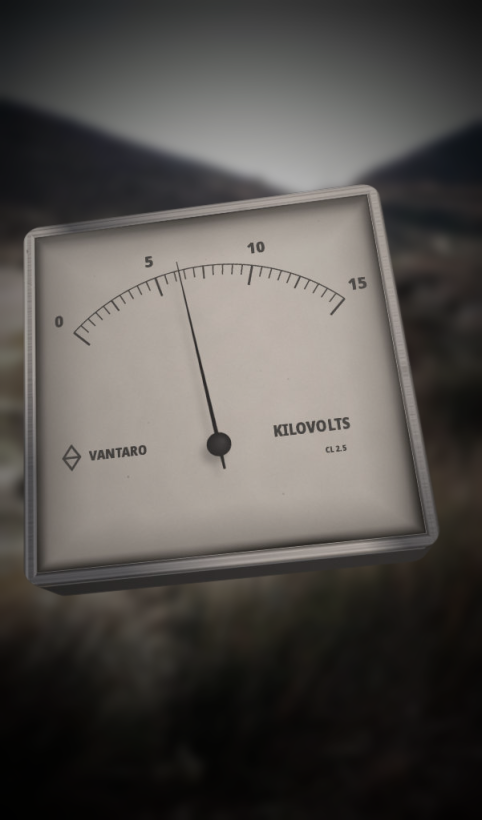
kV 6.25
